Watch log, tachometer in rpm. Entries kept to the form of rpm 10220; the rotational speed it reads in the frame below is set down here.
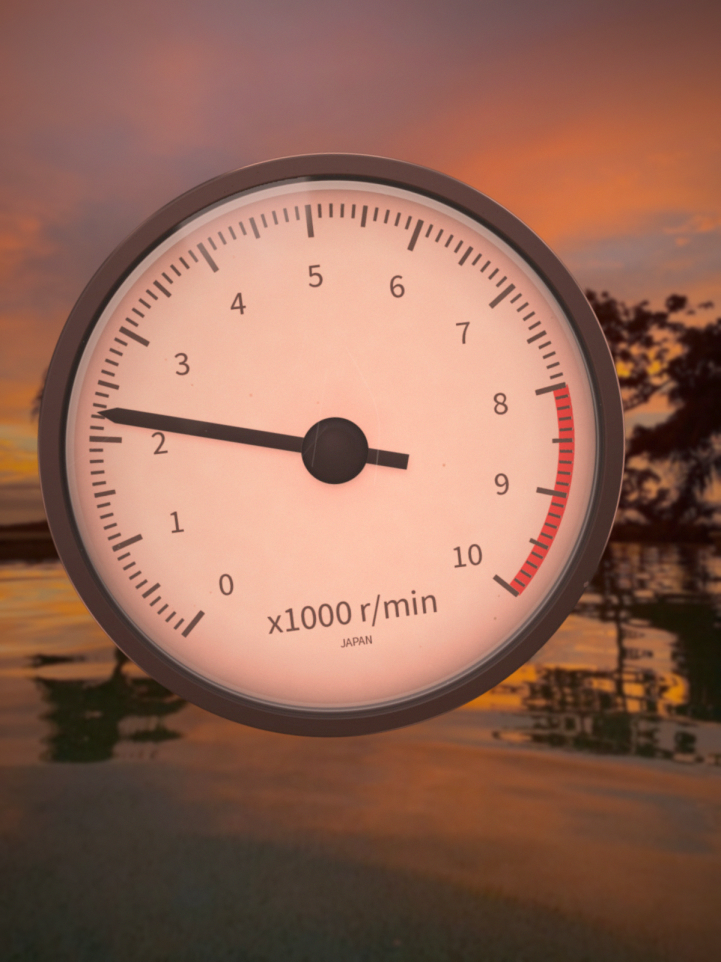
rpm 2250
